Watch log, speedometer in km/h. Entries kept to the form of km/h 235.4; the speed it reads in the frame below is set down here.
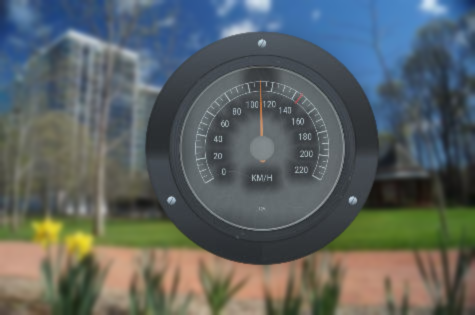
km/h 110
